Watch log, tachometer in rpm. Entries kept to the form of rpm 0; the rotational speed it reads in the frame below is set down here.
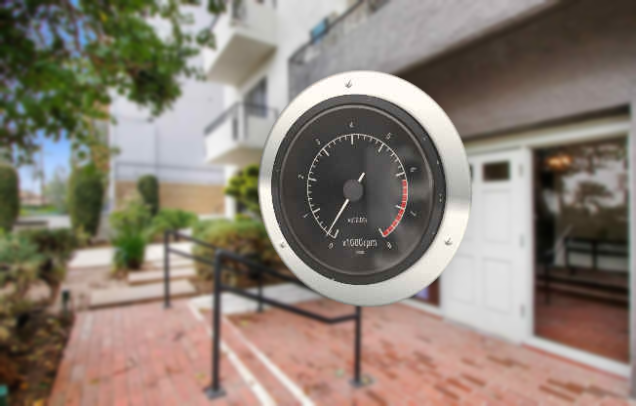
rpm 200
